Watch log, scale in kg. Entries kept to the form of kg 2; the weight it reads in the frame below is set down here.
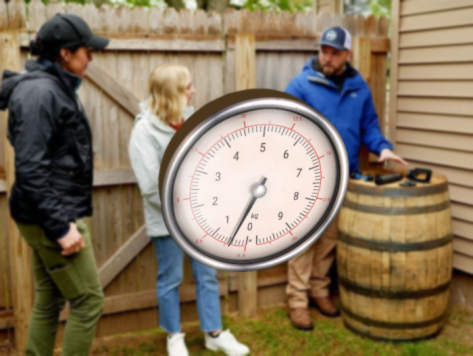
kg 0.5
